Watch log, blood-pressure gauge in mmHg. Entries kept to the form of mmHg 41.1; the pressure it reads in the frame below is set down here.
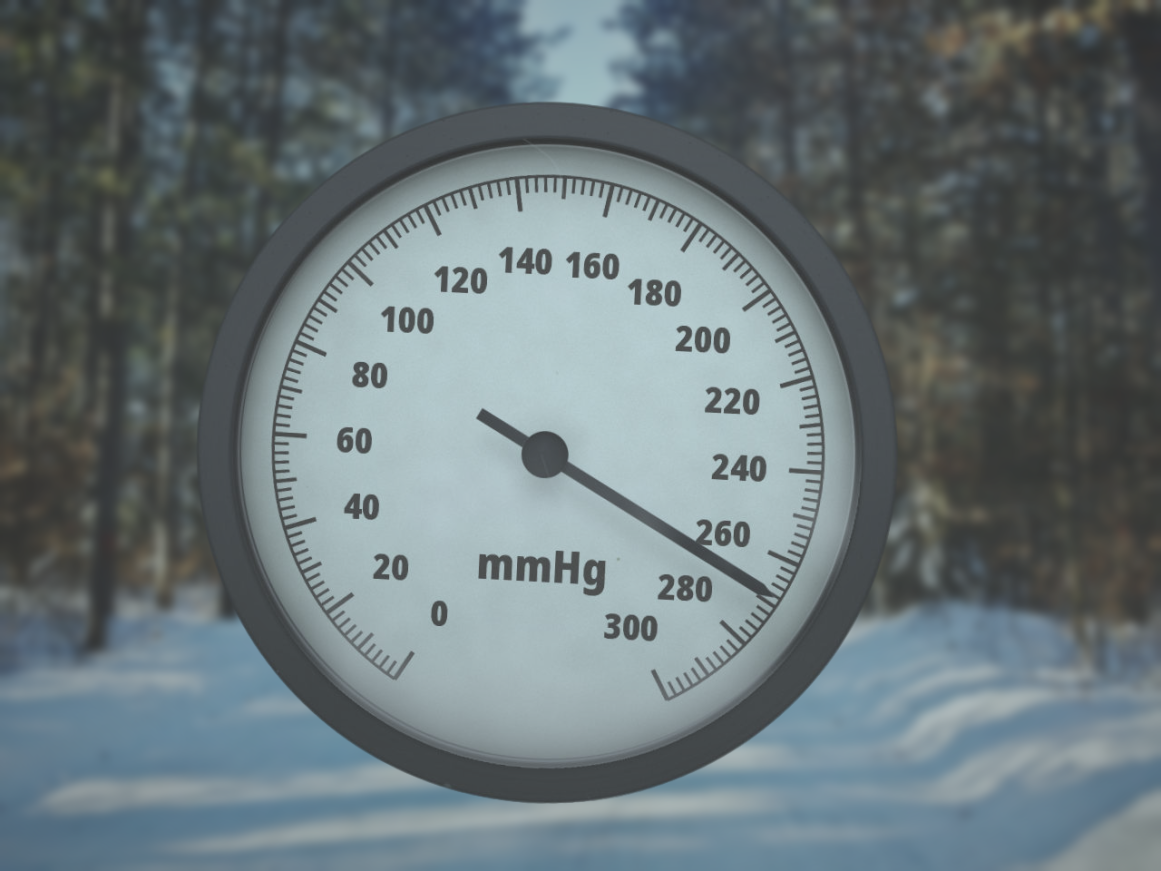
mmHg 268
